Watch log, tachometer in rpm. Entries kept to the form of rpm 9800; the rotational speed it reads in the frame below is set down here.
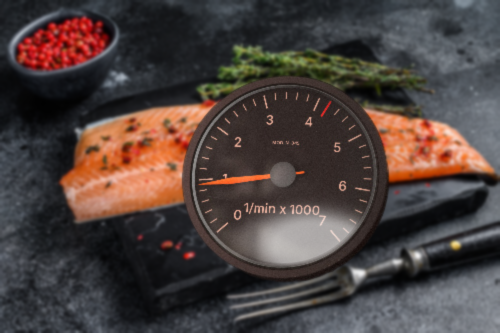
rpm 900
